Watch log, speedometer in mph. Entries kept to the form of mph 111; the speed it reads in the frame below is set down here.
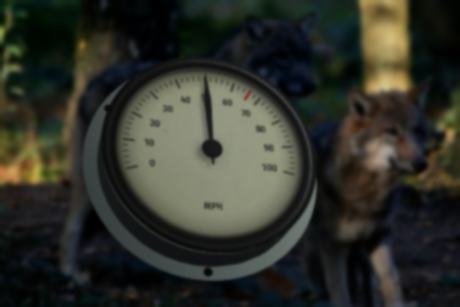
mph 50
